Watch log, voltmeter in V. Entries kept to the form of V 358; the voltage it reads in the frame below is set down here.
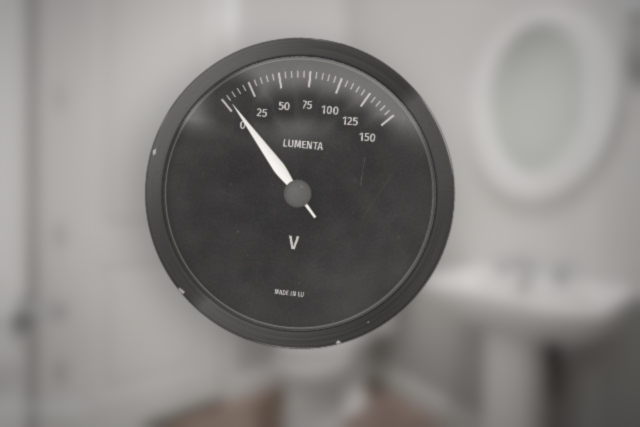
V 5
